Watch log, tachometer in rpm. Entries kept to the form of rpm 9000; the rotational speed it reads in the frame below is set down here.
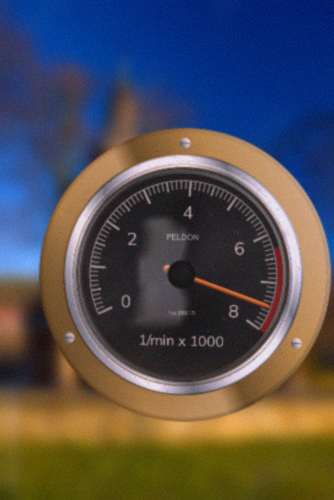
rpm 7500
